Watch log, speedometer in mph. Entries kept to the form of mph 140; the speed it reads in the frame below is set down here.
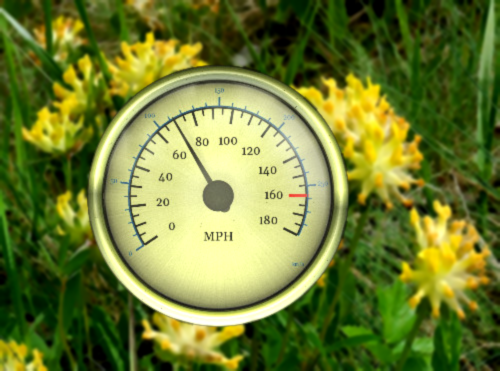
mph 70
